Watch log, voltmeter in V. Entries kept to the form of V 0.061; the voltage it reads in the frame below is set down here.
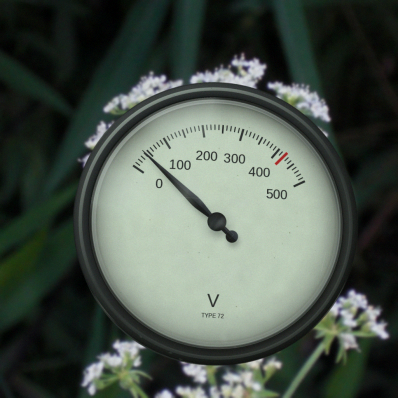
V 40
